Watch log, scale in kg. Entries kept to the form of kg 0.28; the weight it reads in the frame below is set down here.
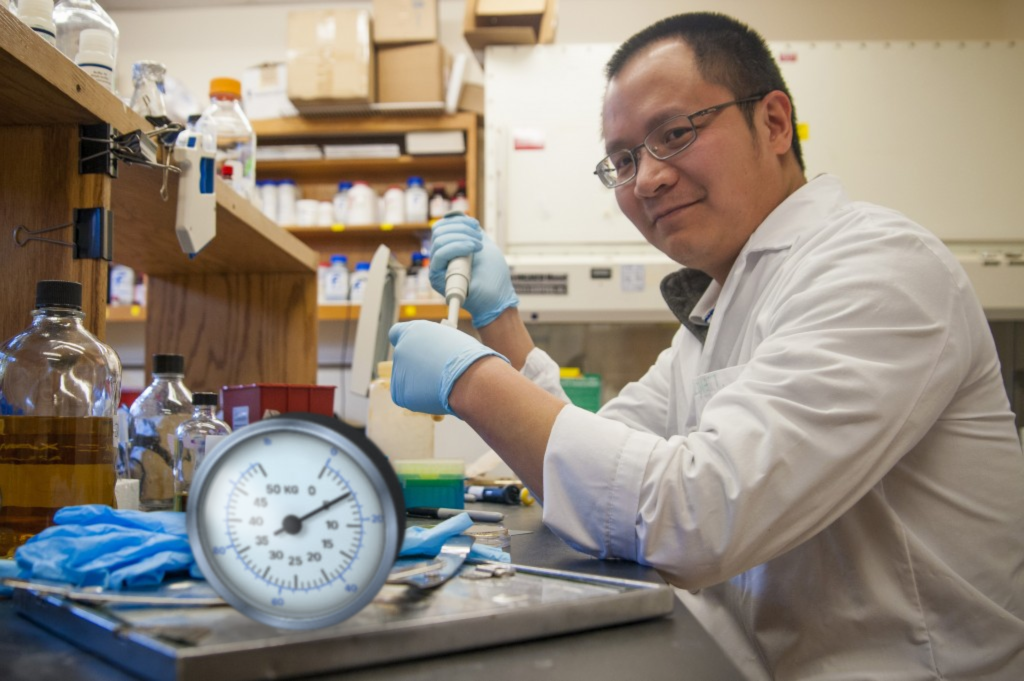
kg 5
